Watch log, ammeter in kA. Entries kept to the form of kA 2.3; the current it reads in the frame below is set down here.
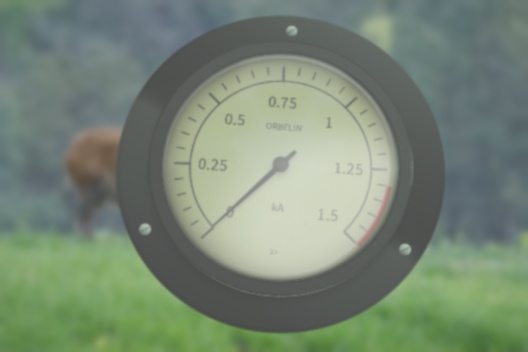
kA 0
